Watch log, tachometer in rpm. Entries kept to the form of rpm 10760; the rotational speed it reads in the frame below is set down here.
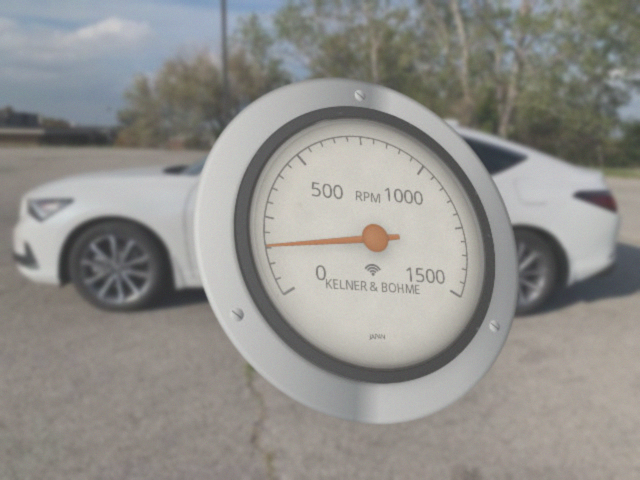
rpm 150
